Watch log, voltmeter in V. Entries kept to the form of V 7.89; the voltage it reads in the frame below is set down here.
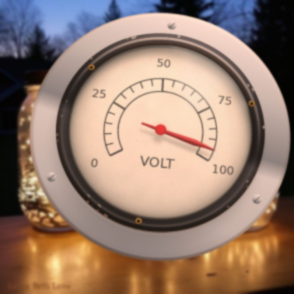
V 95
